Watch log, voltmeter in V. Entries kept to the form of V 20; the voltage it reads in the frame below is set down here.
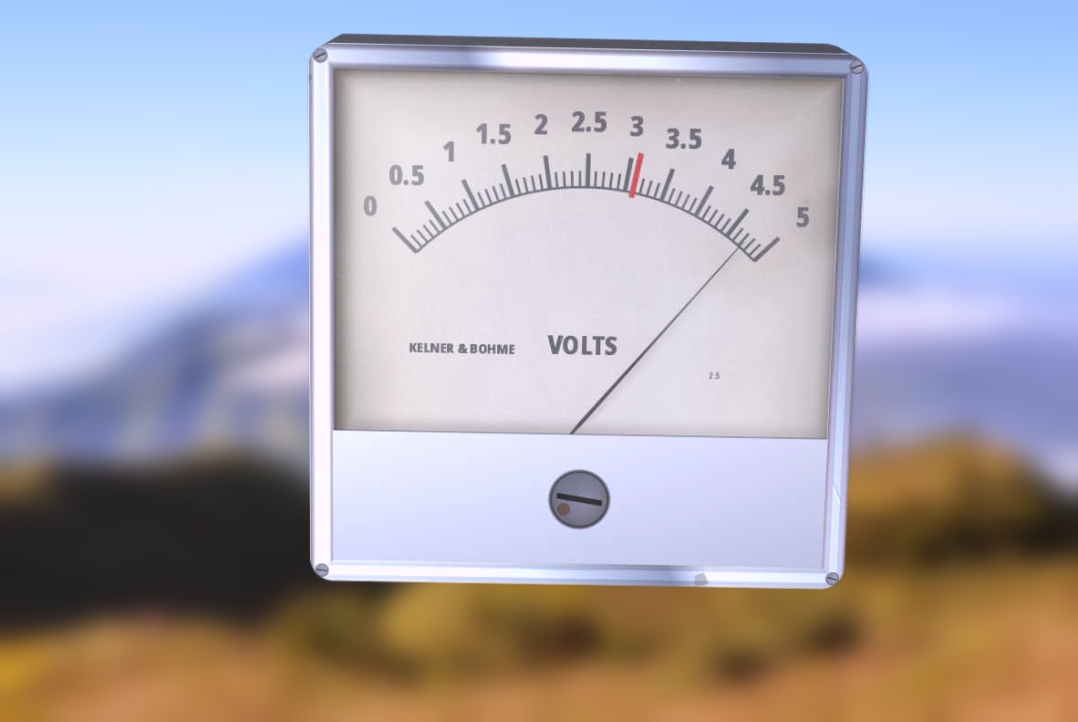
V 4.7
